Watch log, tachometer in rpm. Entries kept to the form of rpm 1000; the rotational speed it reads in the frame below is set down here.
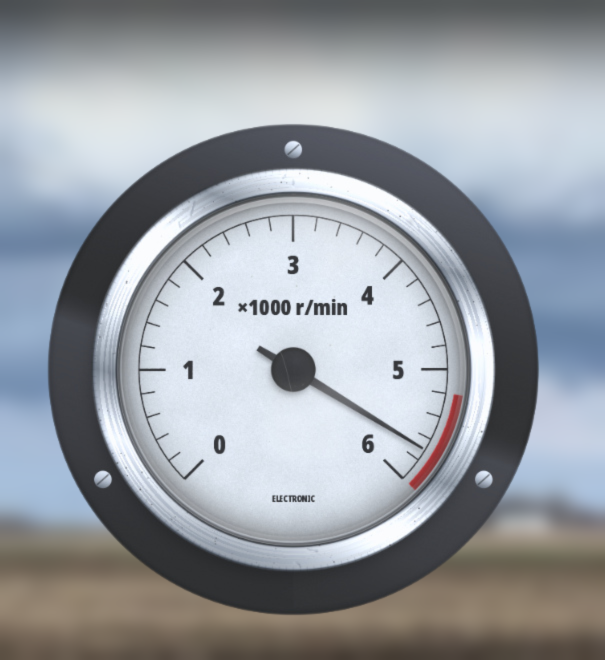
rpm 5700
